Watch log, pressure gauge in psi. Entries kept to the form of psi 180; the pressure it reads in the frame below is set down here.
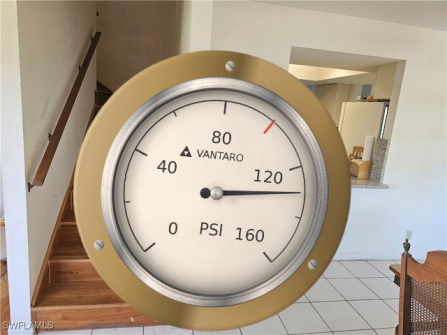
psi 130
